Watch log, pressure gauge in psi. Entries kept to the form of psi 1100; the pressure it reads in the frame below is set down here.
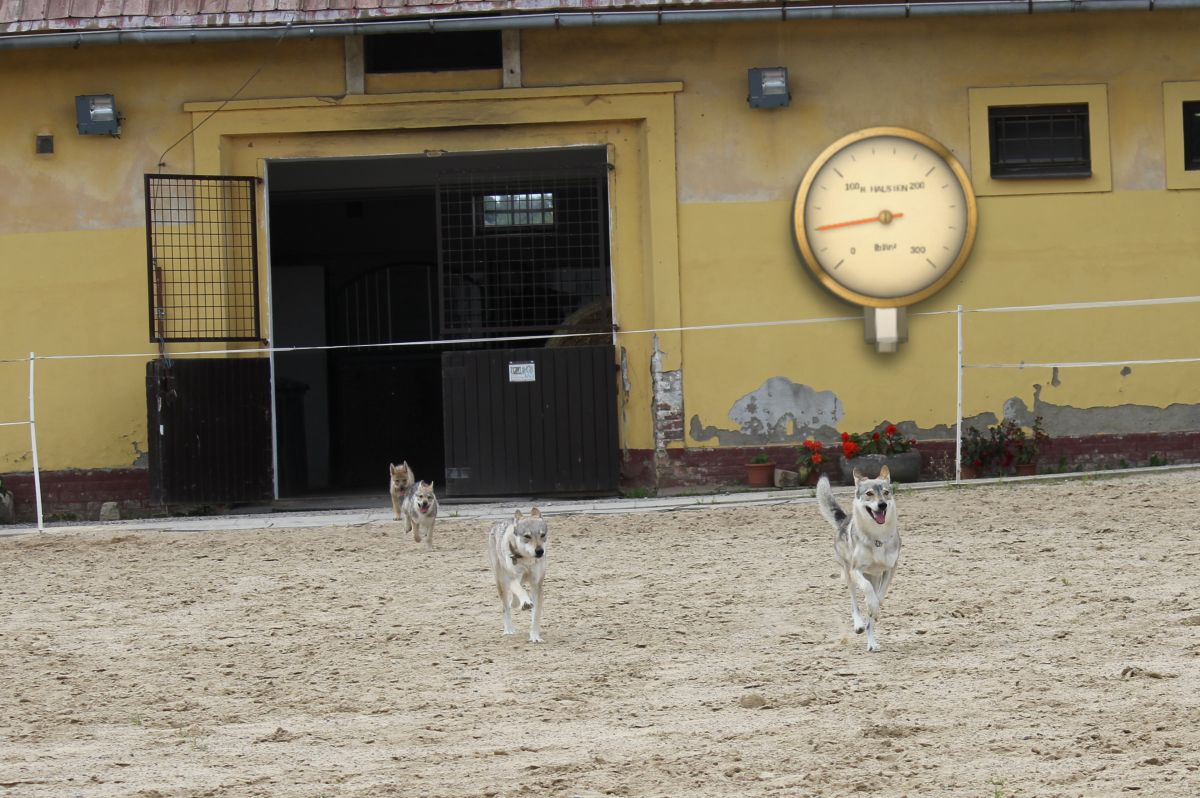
psi 40
